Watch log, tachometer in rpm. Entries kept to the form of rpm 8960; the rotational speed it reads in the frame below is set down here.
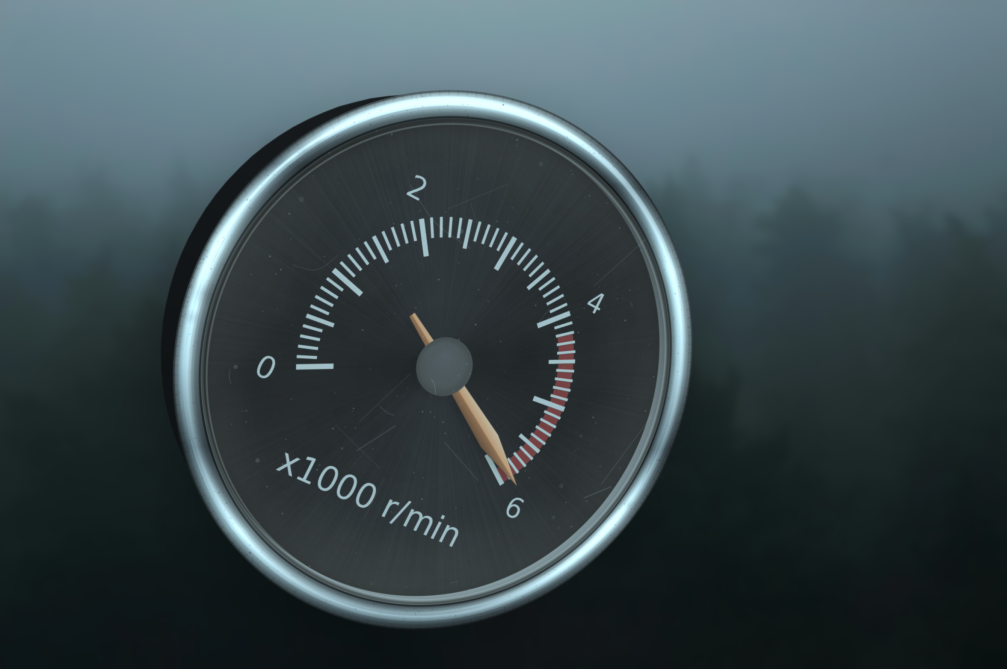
rpm 5900
